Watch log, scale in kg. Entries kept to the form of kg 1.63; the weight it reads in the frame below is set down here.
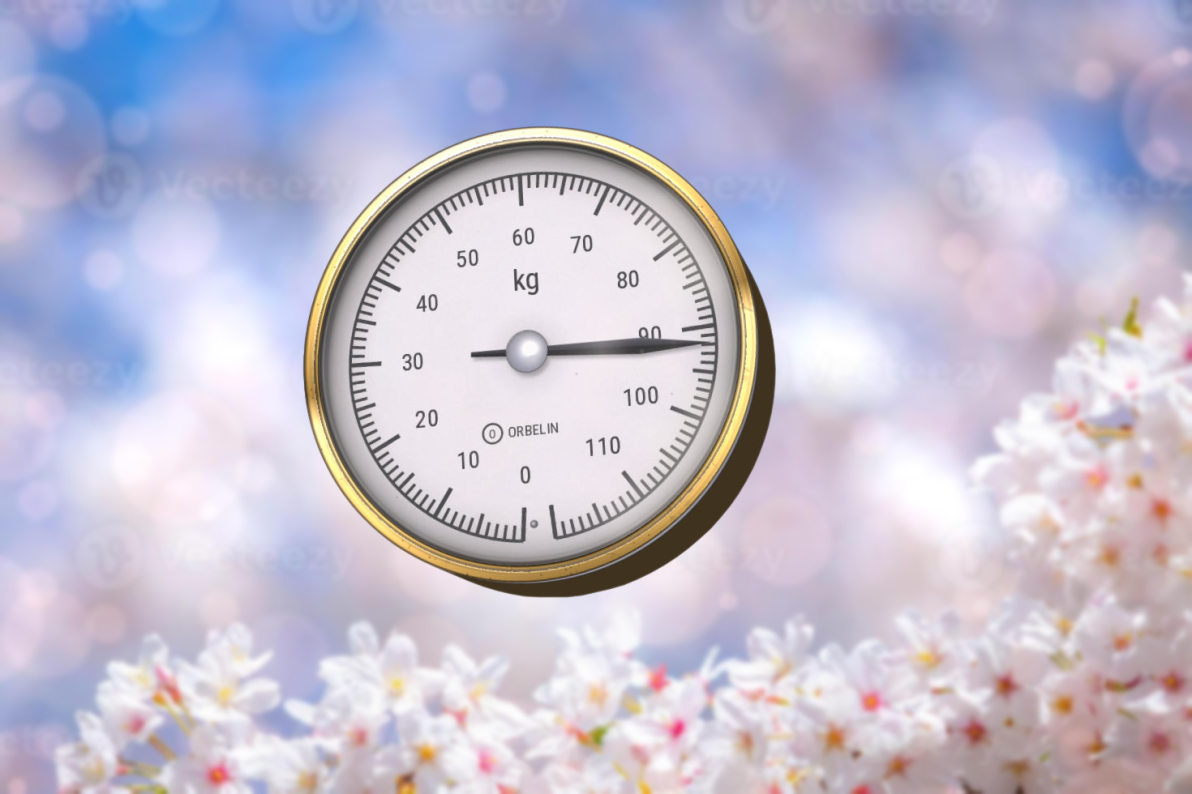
kg 92
